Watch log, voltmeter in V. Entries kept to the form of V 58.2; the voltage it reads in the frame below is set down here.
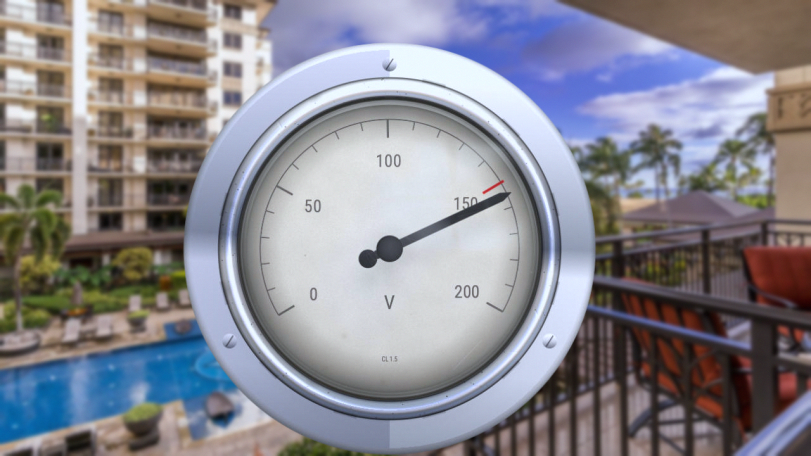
V 155
